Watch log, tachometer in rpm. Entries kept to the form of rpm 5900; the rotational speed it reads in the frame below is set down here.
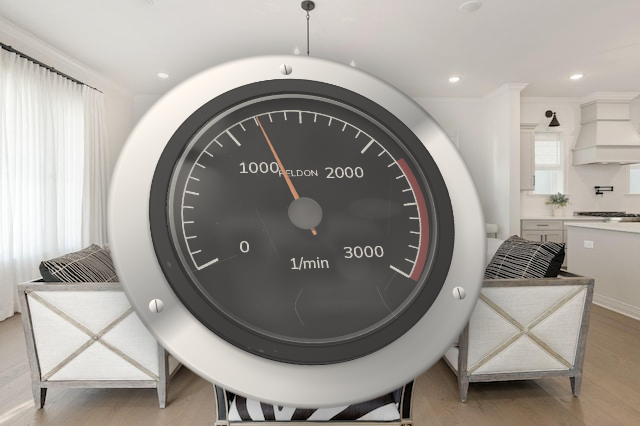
rpm 1200
